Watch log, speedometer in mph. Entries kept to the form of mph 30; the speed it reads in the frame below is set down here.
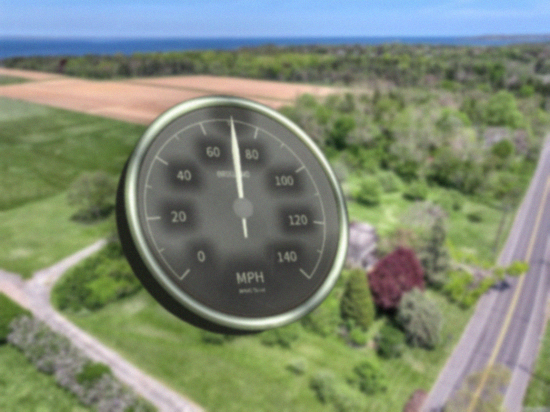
mph 70
